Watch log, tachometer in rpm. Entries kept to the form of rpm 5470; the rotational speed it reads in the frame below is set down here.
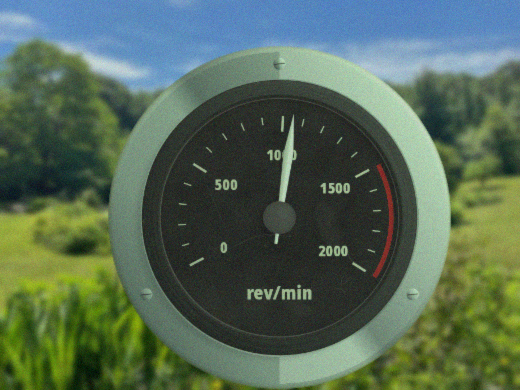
rpm 1050
